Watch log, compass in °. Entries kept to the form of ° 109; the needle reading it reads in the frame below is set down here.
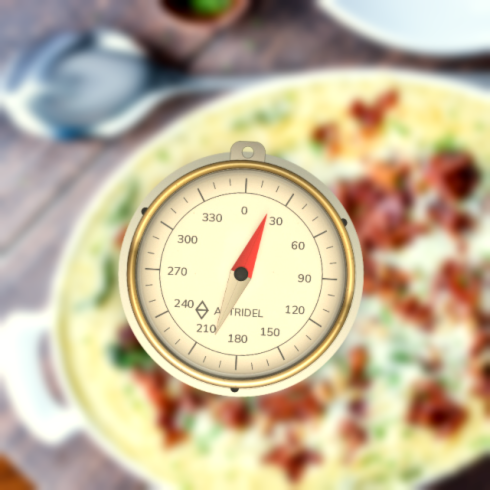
° 20
